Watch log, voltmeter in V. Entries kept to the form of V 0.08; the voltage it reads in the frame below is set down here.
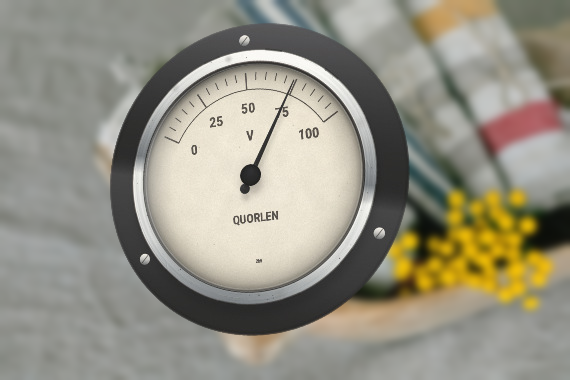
V 75
